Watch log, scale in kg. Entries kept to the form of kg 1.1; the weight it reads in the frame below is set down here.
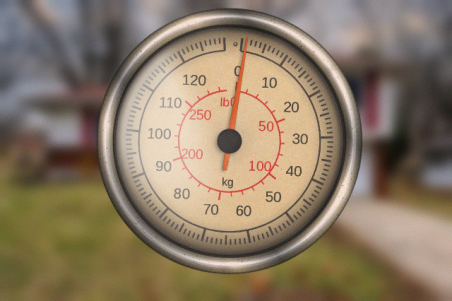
kg 1
